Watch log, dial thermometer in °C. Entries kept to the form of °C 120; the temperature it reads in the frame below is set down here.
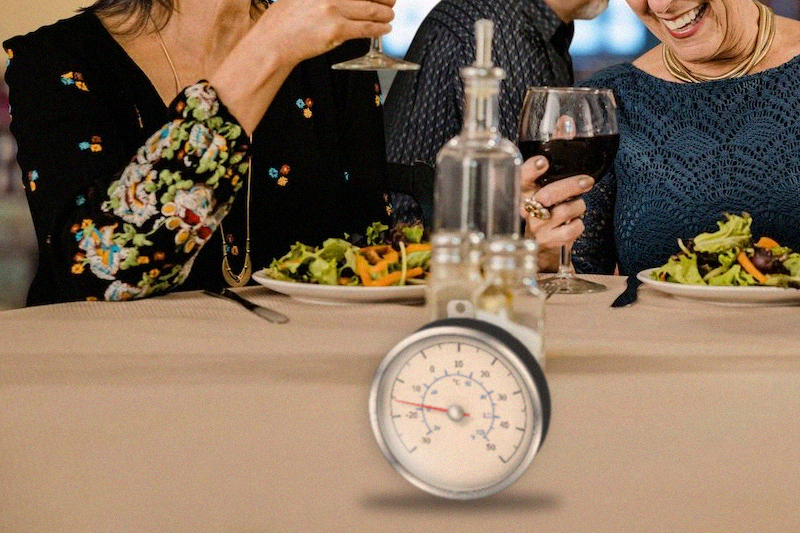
°C -15
